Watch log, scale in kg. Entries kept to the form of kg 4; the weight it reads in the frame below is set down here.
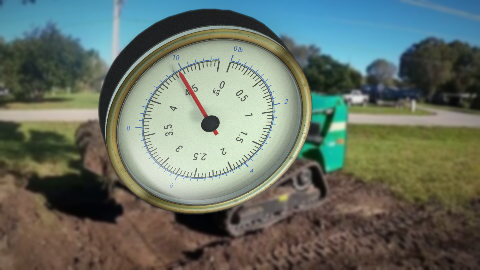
kg 4.5
